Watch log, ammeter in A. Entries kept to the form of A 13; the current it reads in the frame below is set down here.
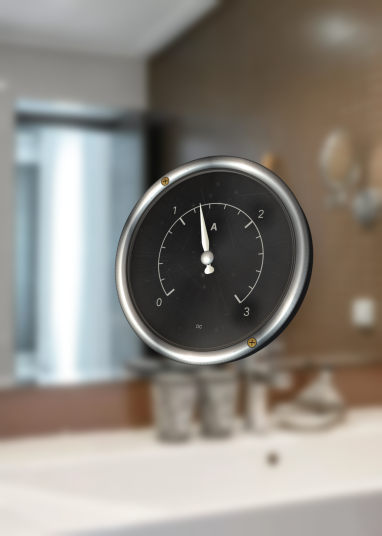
A 1.3
